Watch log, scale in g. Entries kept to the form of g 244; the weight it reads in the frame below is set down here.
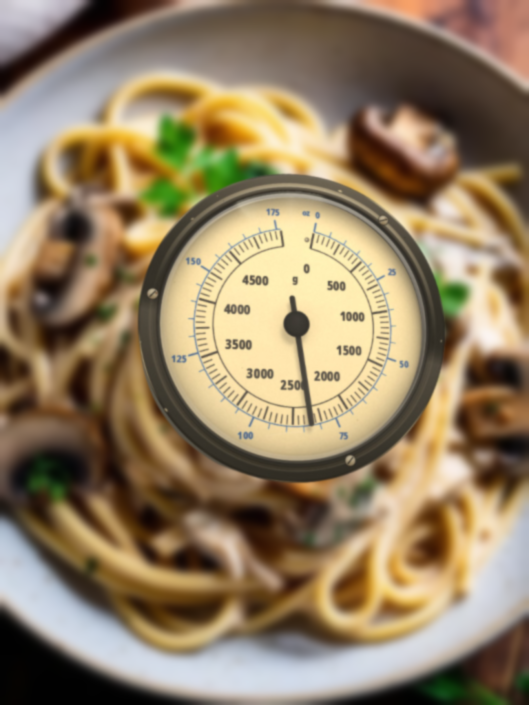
g 2350
